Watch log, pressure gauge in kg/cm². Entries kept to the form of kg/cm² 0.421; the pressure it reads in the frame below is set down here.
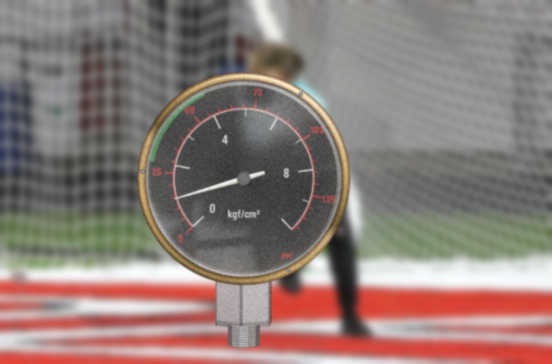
kg/cm² 1
